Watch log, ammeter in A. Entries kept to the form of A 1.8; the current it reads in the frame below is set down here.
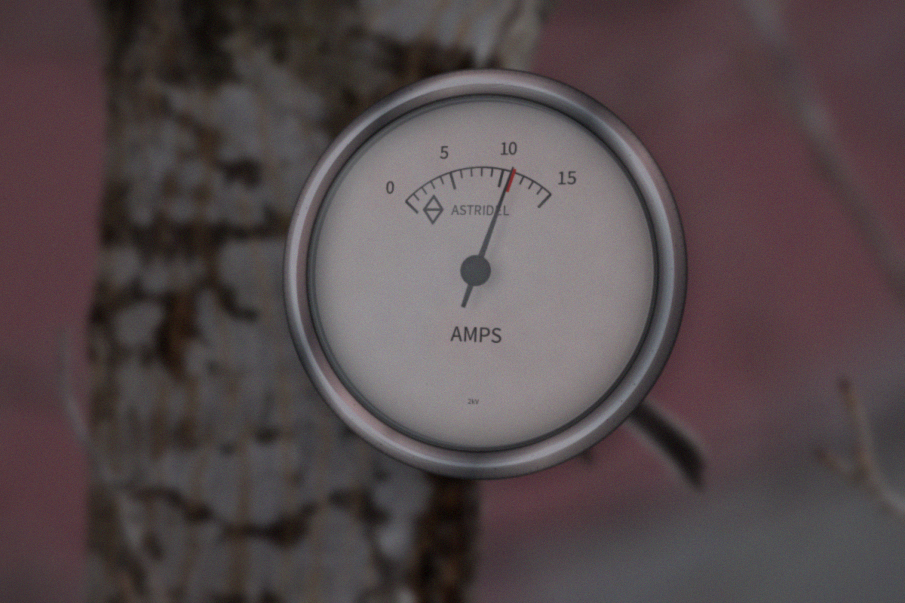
A 11
